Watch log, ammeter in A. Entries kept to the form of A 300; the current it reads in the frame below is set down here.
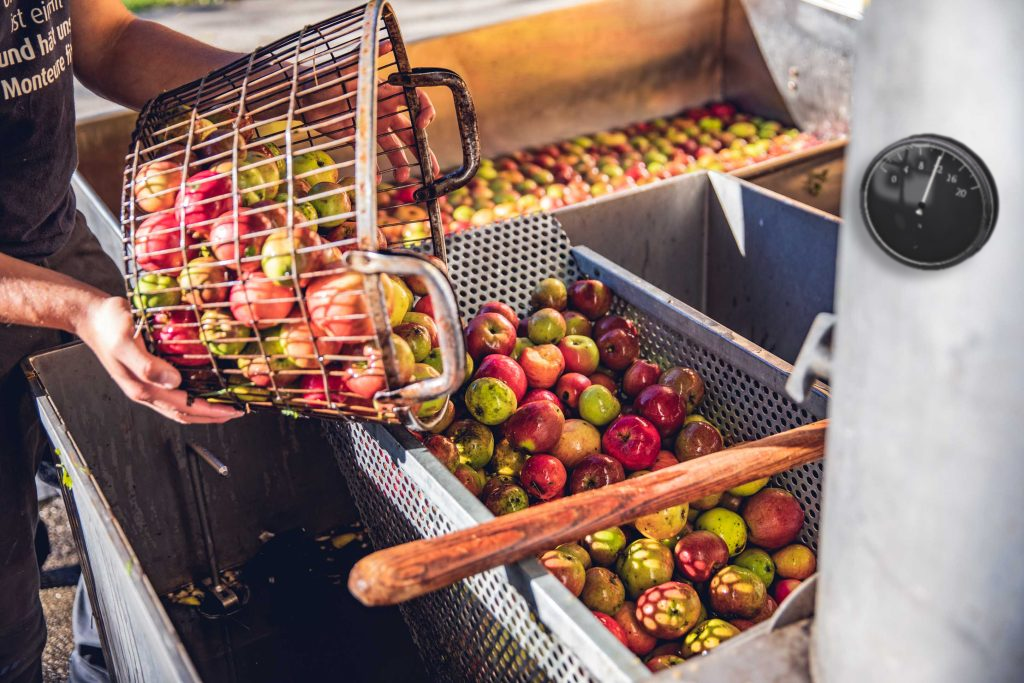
A 12
